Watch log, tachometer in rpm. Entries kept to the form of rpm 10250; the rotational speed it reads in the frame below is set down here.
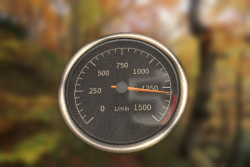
rpm 1300
